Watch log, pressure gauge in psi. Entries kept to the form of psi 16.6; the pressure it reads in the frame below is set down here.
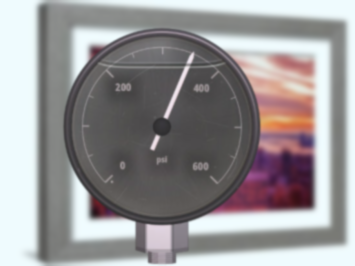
psi 350
